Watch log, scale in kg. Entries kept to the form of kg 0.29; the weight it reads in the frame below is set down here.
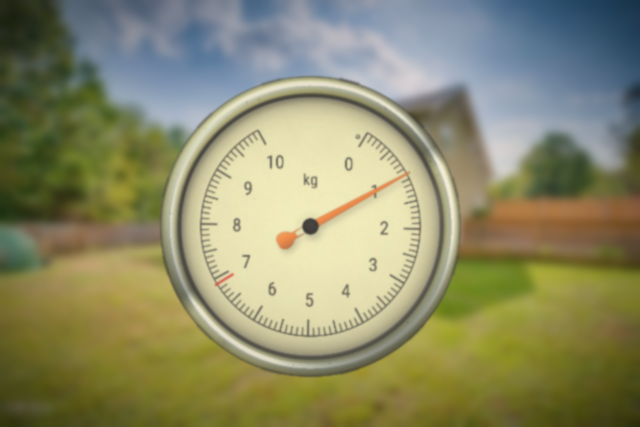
kg 1
